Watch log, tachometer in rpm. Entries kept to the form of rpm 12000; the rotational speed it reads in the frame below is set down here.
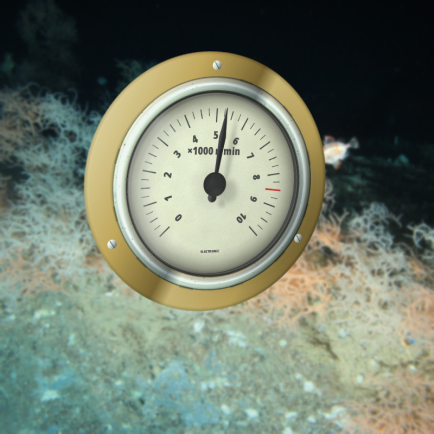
rpm 5250
